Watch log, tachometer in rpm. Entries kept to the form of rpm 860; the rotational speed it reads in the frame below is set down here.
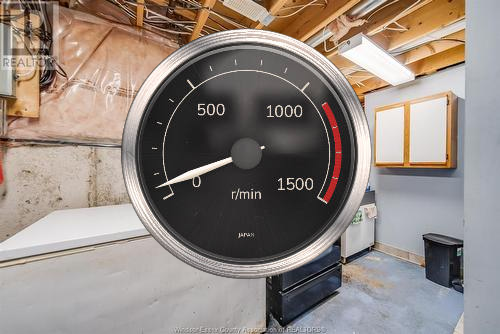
rpm 50
